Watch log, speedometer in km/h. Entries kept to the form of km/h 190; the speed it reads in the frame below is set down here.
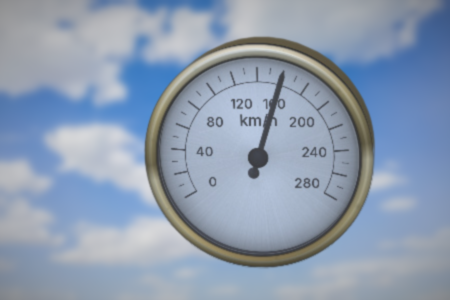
km/h 160
